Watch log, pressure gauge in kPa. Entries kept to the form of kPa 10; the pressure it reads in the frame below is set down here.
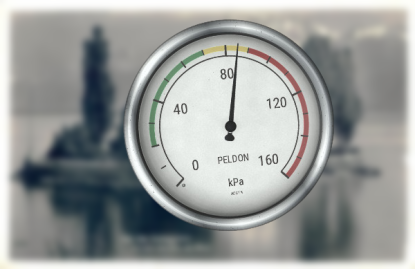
kPa 85
